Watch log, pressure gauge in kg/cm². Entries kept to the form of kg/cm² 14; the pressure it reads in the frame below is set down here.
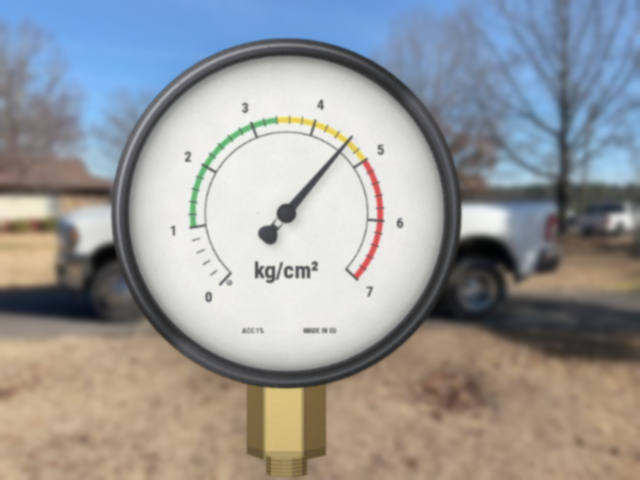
kg/cm² 4.6
